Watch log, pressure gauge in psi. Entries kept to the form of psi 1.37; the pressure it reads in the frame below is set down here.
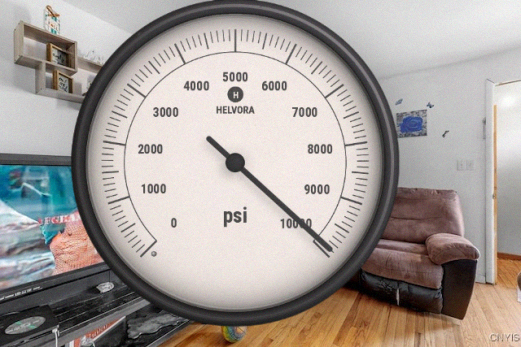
psi 9900
